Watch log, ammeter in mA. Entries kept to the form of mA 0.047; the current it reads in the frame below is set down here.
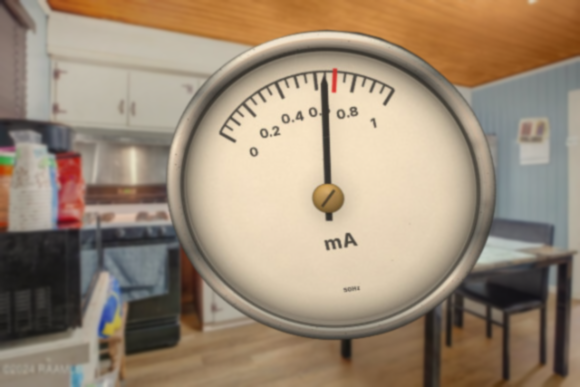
mA 0.65
